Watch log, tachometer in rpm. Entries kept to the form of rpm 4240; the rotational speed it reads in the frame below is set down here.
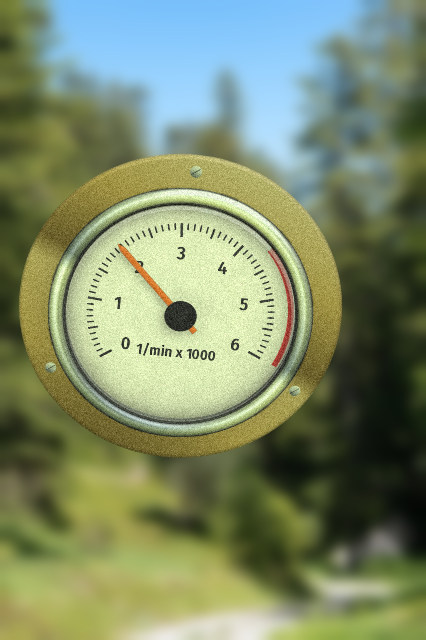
rpm 2000
